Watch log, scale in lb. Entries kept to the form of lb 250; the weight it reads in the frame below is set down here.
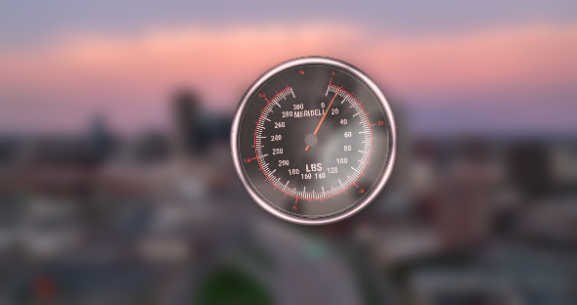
lb 10
